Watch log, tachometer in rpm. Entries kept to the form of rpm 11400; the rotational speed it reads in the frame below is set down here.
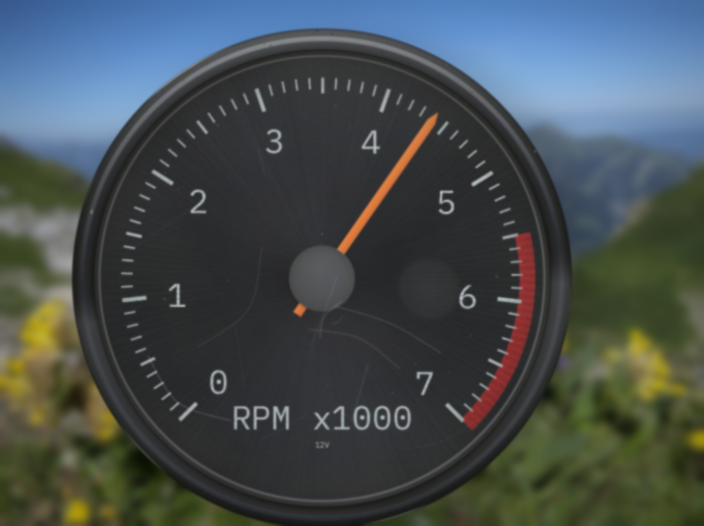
rpm 4400
